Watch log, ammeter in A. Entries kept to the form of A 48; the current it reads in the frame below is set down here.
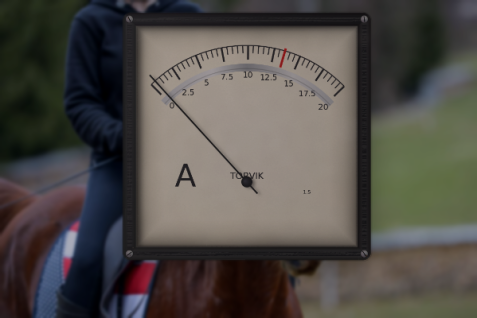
A 0.5
